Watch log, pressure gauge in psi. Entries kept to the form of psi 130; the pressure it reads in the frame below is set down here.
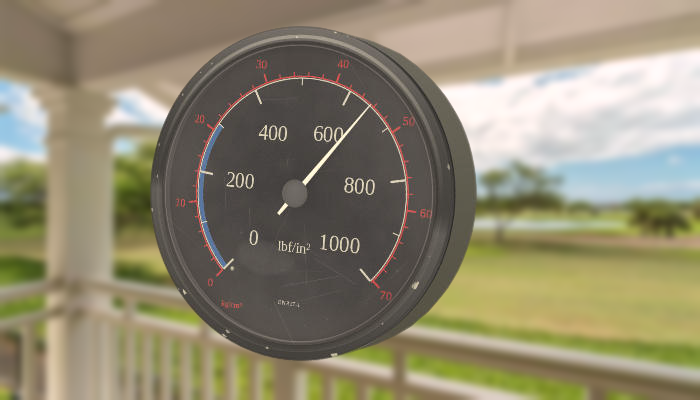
psi 650
